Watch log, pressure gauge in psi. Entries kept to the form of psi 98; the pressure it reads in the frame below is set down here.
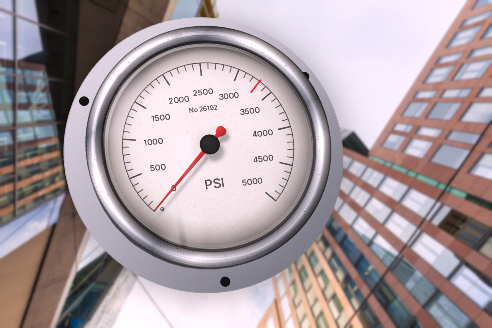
psi 0
